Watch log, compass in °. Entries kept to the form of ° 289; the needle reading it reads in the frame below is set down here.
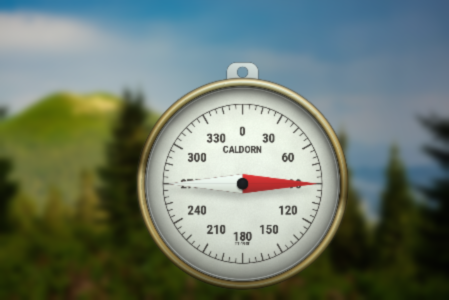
° 90
